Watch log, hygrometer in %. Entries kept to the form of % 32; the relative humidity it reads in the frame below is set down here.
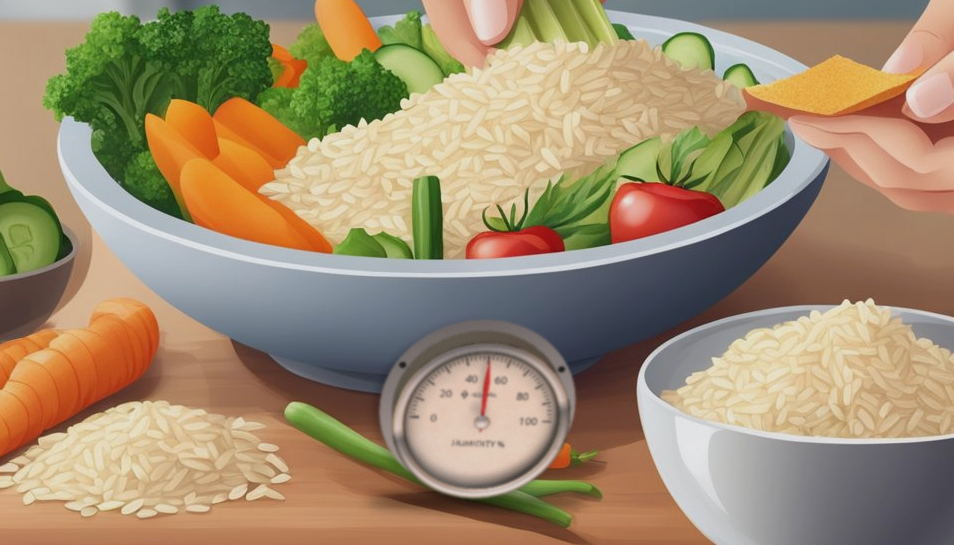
% 50
